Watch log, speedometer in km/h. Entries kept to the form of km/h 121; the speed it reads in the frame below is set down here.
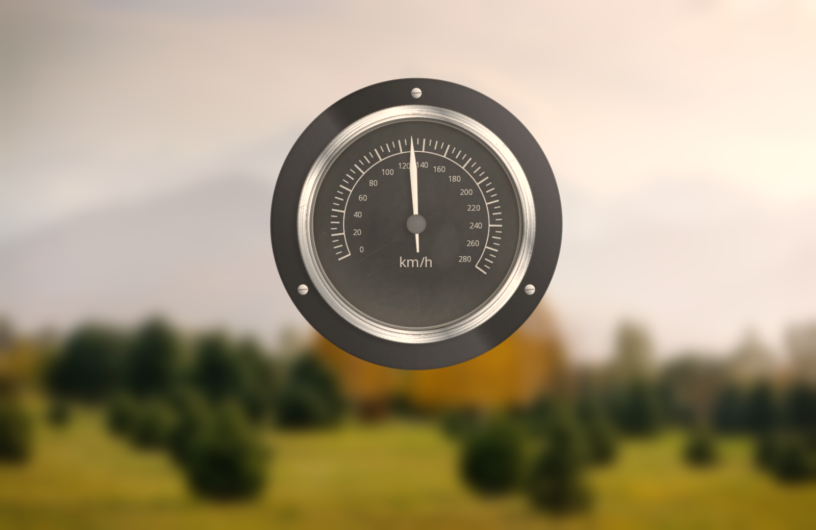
km/h 130
